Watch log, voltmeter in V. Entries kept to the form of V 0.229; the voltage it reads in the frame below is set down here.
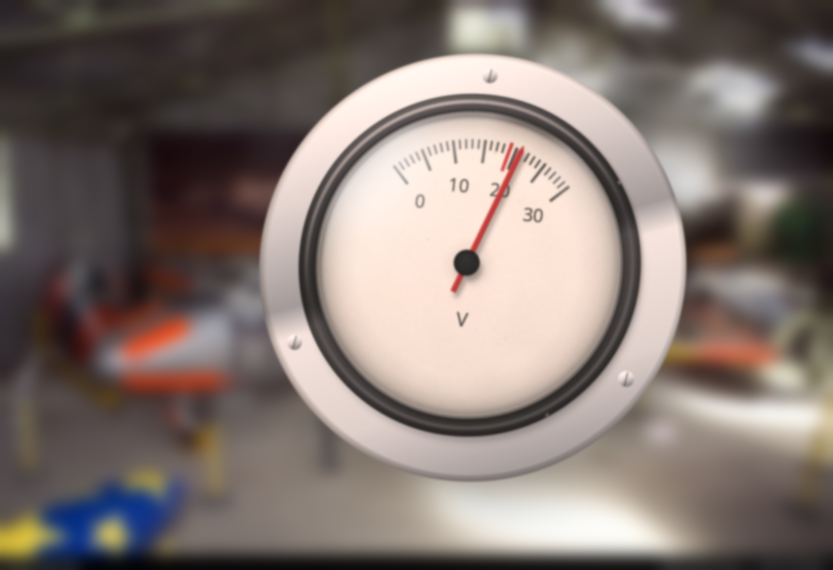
V 21
